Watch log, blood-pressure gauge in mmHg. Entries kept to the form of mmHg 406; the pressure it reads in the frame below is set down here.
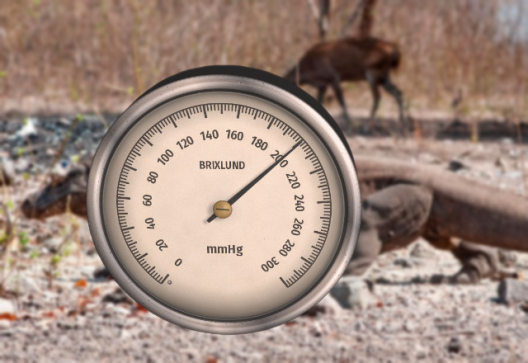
mmHg 200
